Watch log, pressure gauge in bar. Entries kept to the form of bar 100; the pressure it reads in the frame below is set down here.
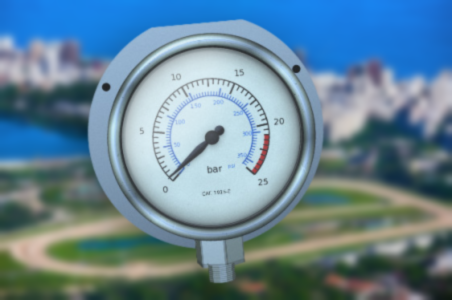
bar 0.5
